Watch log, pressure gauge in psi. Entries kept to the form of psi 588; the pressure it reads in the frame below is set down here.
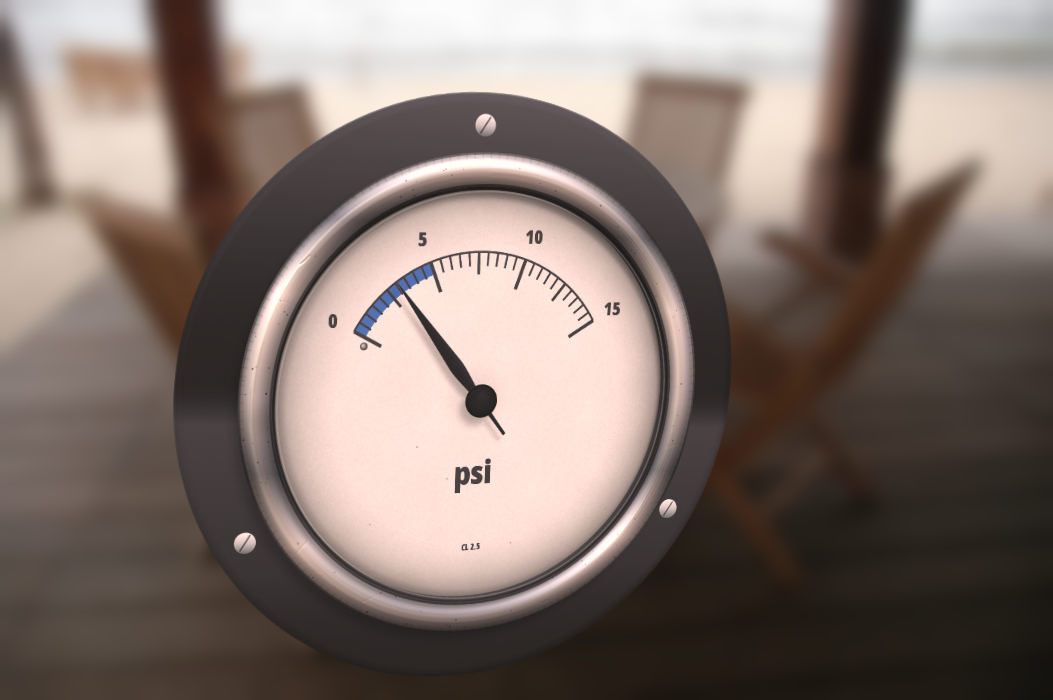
psi 3
